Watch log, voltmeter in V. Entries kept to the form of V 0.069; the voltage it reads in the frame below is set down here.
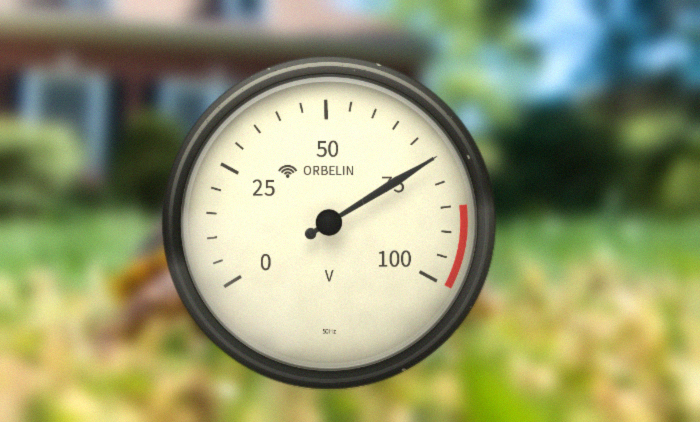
V 75
